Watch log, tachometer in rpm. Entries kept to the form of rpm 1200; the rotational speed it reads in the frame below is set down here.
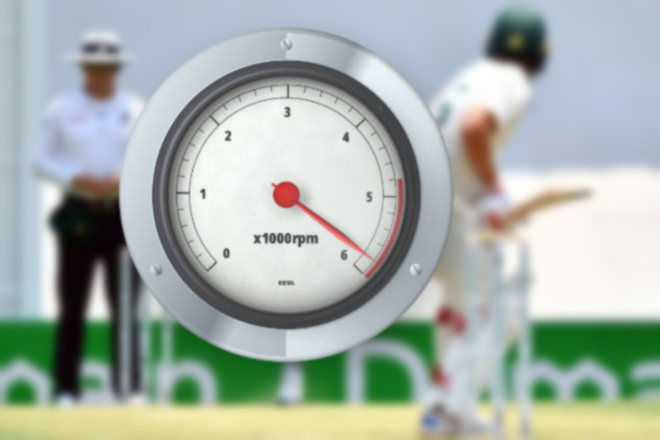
rpm 5800
